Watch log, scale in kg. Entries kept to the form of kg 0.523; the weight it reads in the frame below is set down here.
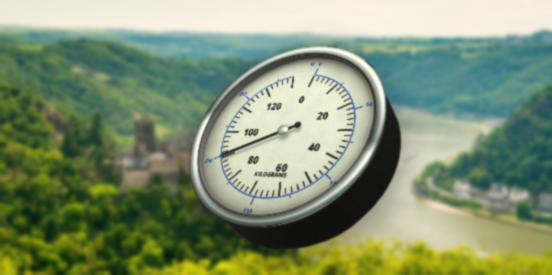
kg 90
